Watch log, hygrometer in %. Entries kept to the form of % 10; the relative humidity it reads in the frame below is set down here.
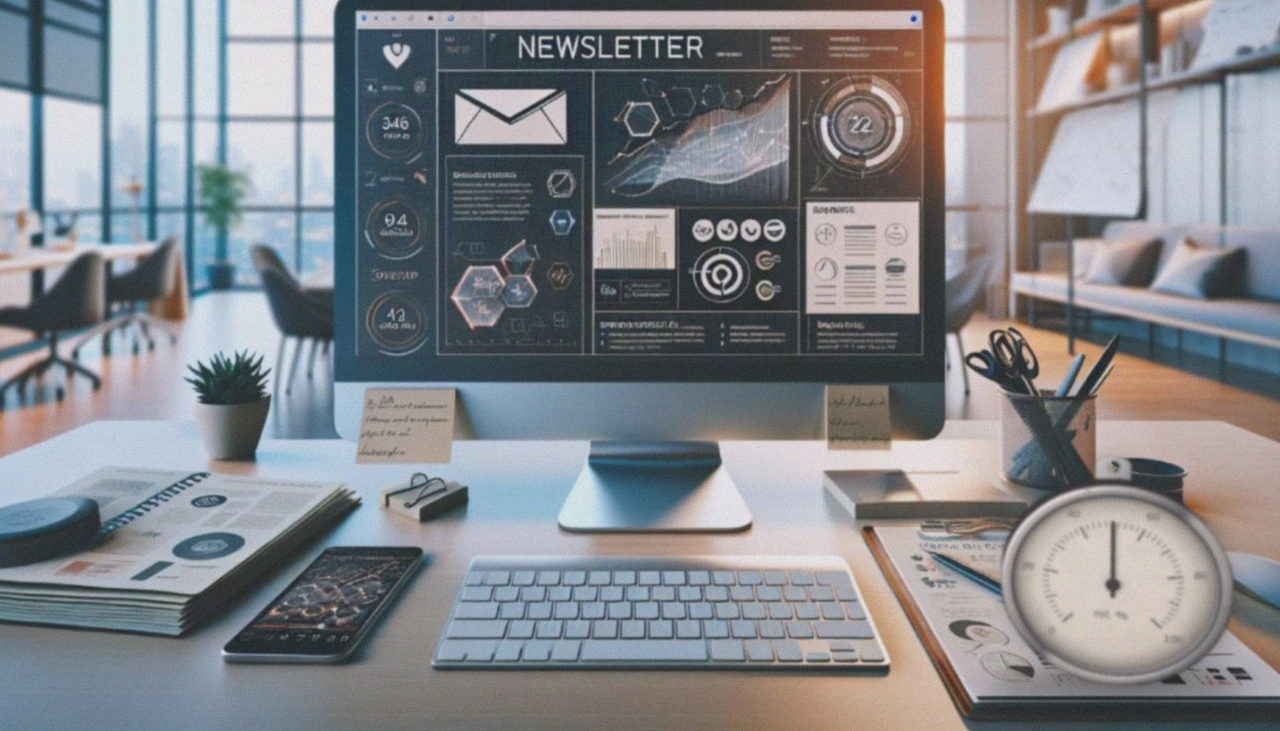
% 50
